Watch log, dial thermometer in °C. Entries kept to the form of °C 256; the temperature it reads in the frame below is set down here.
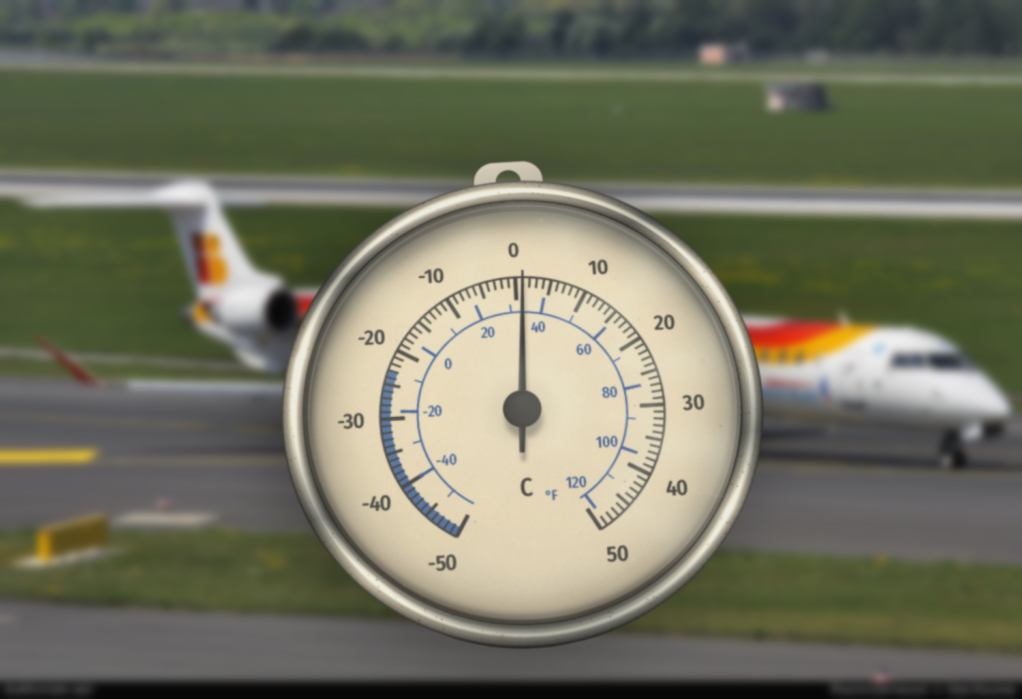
°C 1
